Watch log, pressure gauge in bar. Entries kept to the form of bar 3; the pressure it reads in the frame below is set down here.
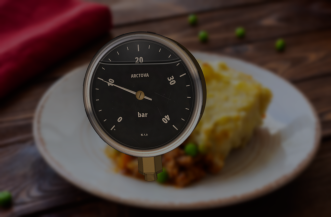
bar 10
